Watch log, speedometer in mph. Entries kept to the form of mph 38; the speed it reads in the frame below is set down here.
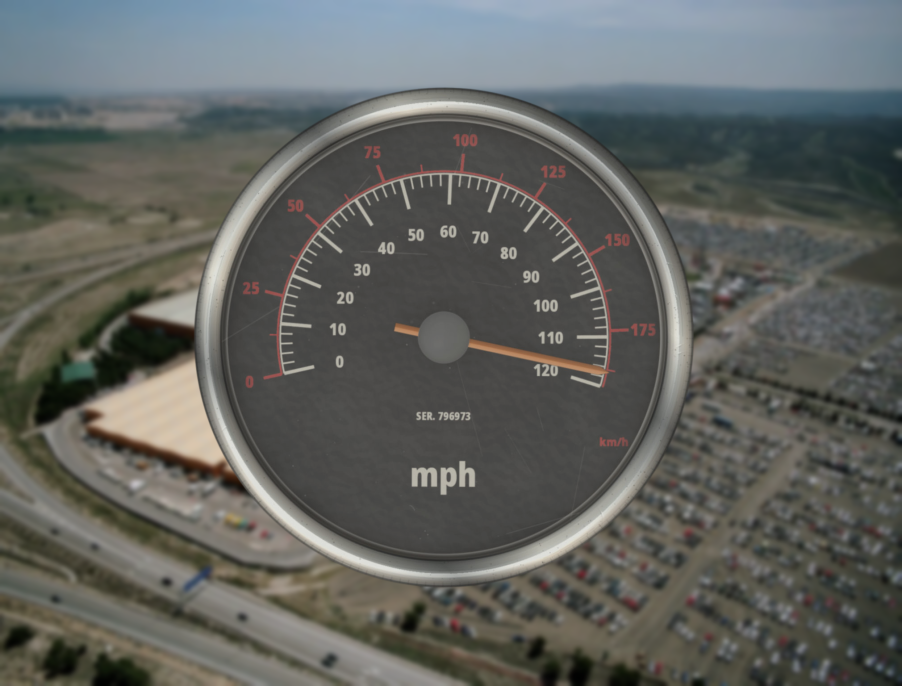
mph 117
